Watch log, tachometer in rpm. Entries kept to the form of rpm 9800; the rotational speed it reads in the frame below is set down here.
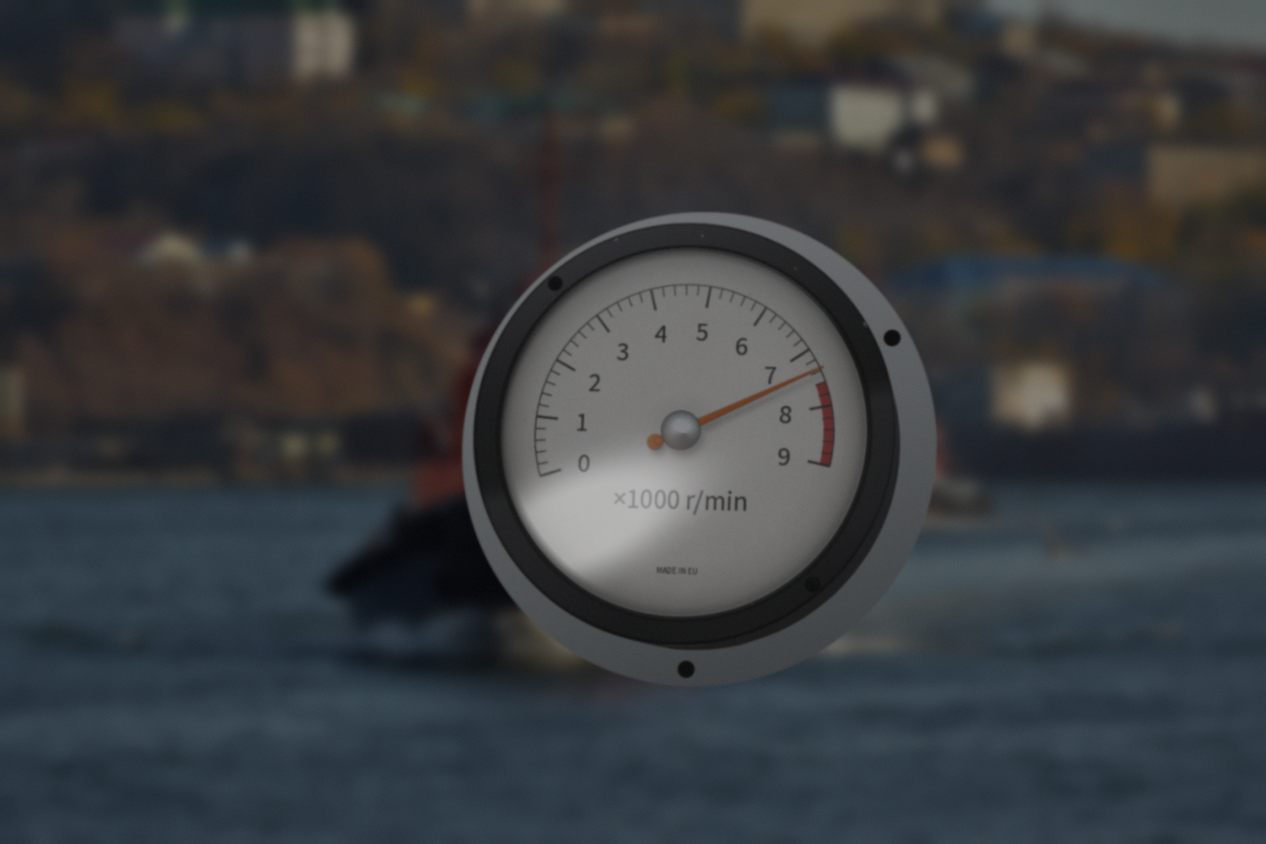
rpm 7400
